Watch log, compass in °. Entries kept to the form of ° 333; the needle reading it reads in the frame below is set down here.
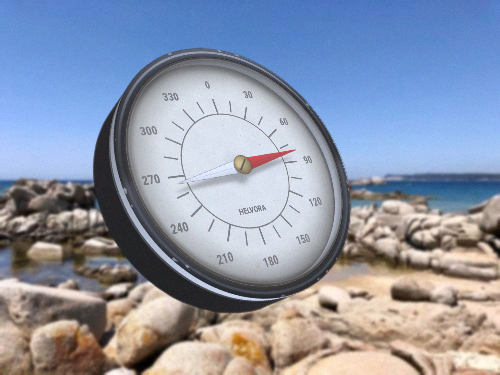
° 82.5
